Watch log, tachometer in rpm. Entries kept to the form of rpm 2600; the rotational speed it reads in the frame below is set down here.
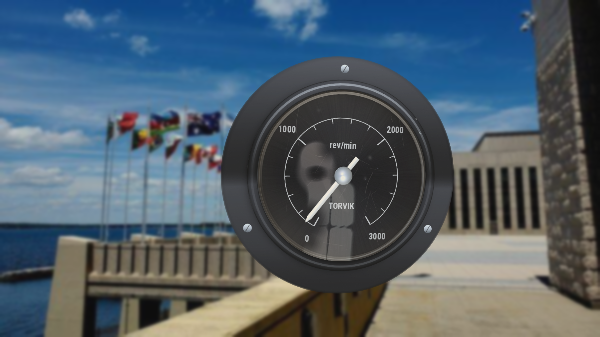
rpm 100
